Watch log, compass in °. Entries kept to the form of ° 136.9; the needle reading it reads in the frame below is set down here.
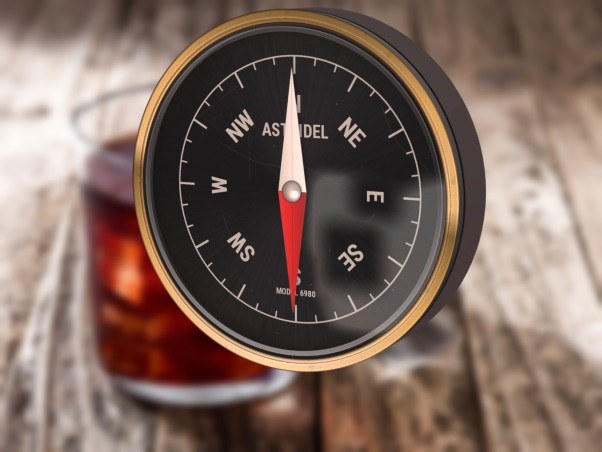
° 180
